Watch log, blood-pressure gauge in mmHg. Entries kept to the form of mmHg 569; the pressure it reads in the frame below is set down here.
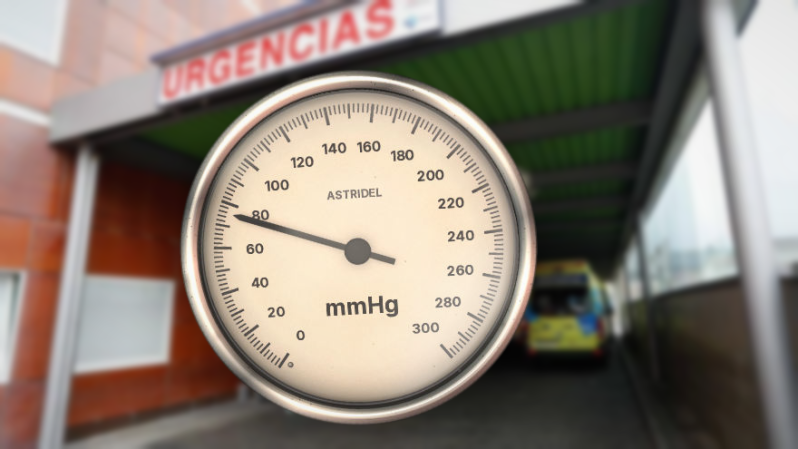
mmHg 76
